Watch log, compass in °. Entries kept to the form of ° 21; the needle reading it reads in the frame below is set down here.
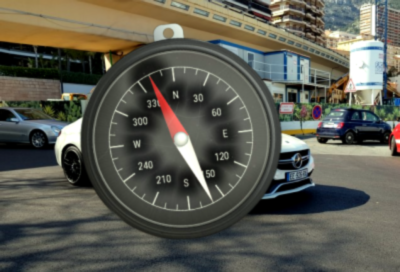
° 340
